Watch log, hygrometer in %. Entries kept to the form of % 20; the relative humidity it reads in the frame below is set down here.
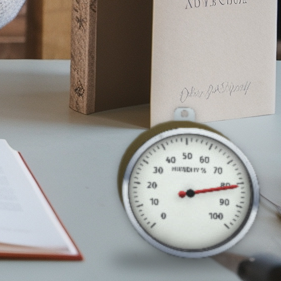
% 80
